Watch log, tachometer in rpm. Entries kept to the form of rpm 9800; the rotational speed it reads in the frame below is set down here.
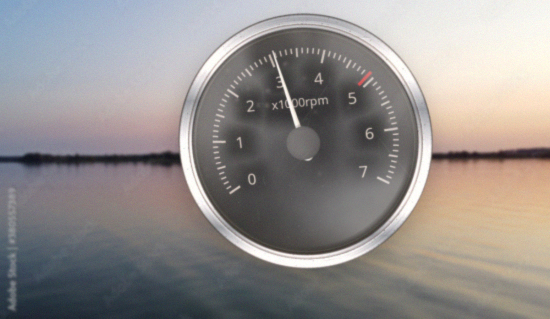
rpm 3100
